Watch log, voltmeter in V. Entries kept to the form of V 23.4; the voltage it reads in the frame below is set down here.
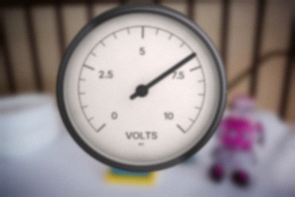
V 7
